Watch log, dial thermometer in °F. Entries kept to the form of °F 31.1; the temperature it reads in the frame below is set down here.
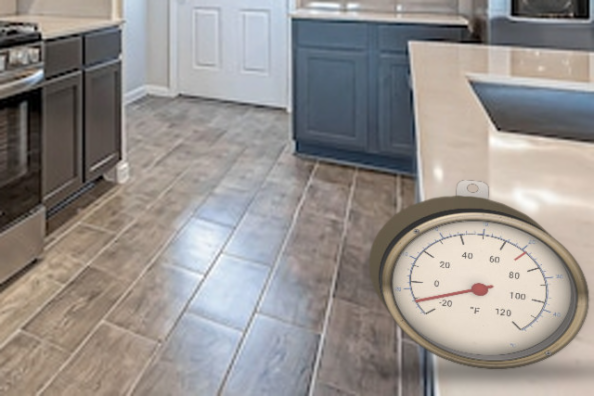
°F -10
